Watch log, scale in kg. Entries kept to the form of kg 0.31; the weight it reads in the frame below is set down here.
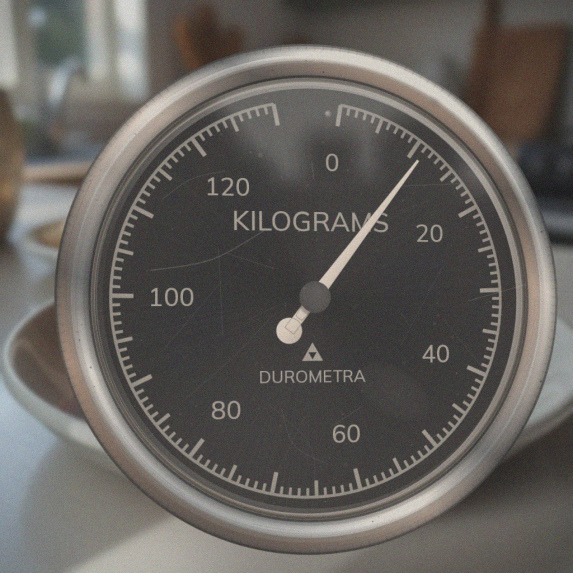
kg 11
